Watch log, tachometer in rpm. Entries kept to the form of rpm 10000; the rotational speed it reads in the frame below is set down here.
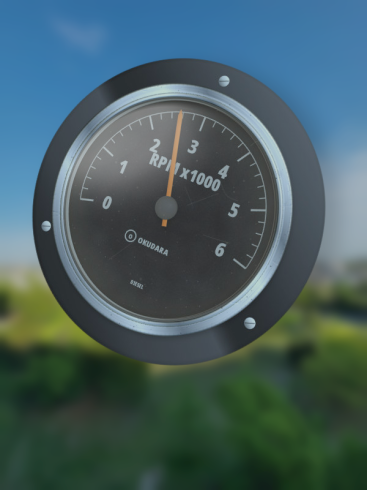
rpm 2600
